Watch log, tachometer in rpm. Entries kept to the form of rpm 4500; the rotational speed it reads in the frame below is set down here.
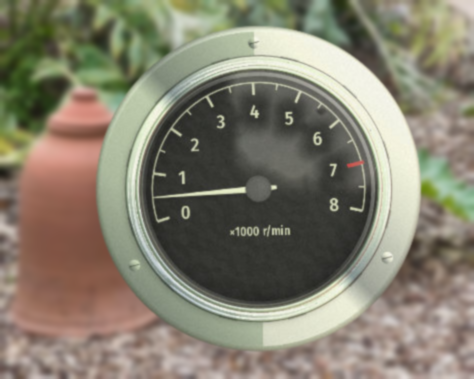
rpm 500
